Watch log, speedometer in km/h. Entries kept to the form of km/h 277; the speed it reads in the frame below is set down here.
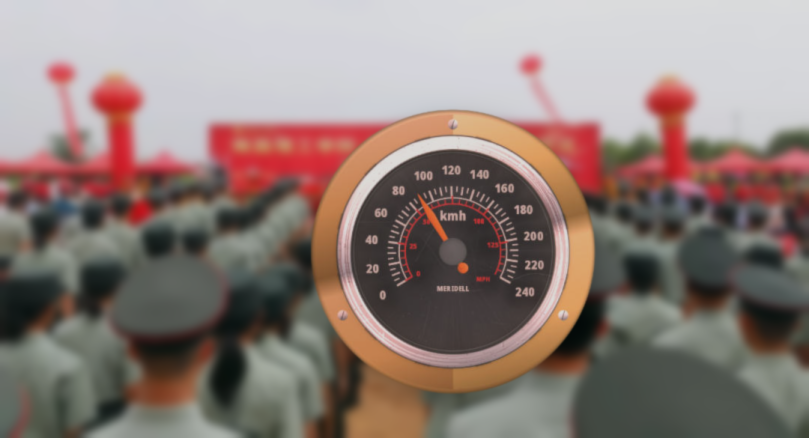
km/h 90
